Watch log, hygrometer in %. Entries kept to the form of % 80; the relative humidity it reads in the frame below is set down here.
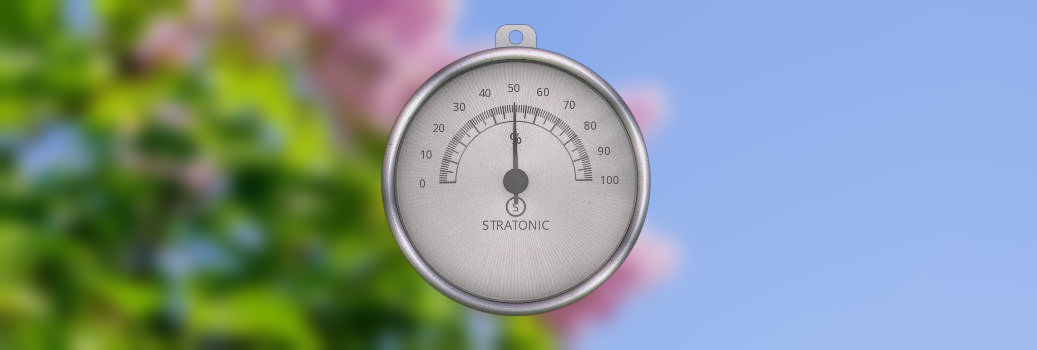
% 50
